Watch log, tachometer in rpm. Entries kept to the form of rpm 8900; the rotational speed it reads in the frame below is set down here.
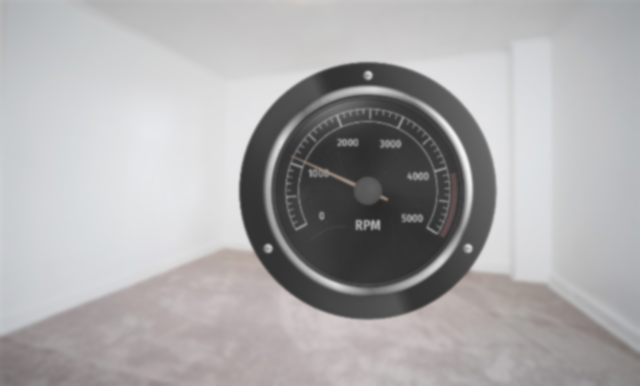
rpm 1100
